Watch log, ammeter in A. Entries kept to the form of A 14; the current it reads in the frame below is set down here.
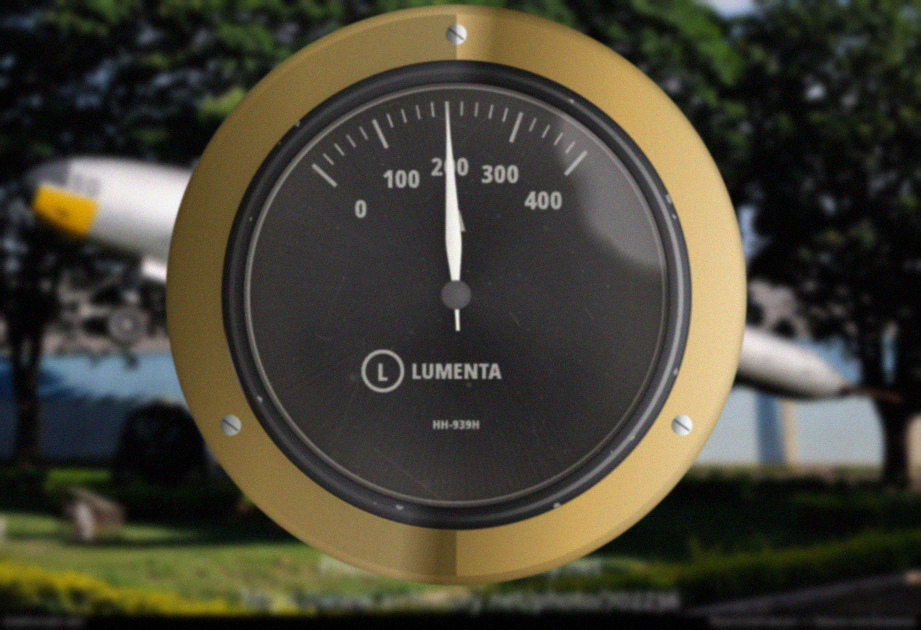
A 200
